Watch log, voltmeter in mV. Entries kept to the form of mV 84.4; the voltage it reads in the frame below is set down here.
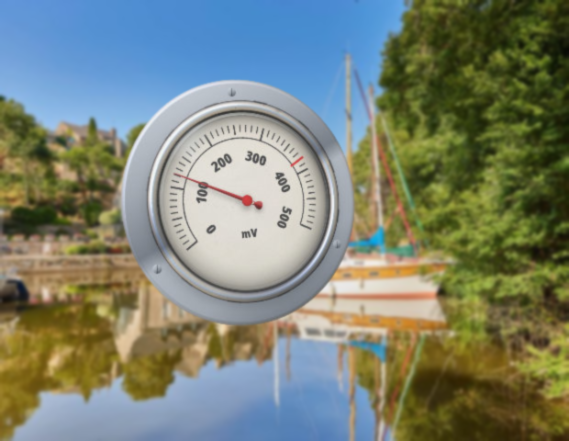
mV 120
